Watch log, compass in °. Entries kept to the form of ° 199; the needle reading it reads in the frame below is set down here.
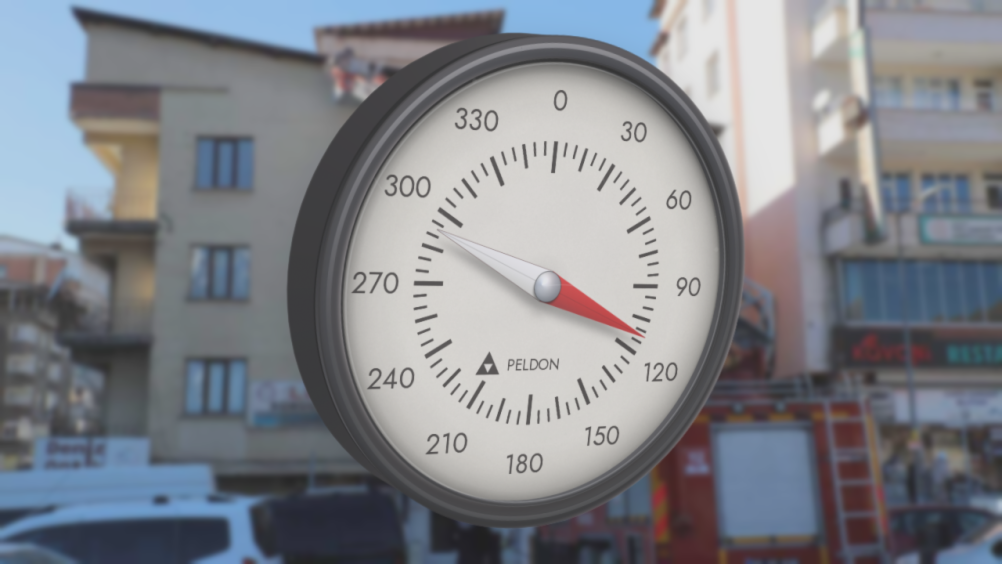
° 112.5
